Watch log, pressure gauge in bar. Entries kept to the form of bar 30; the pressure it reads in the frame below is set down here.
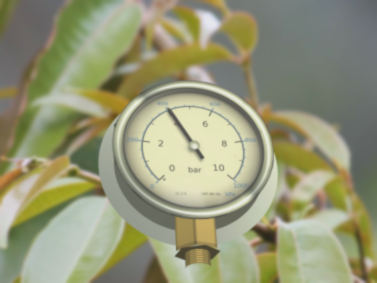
bar 4
